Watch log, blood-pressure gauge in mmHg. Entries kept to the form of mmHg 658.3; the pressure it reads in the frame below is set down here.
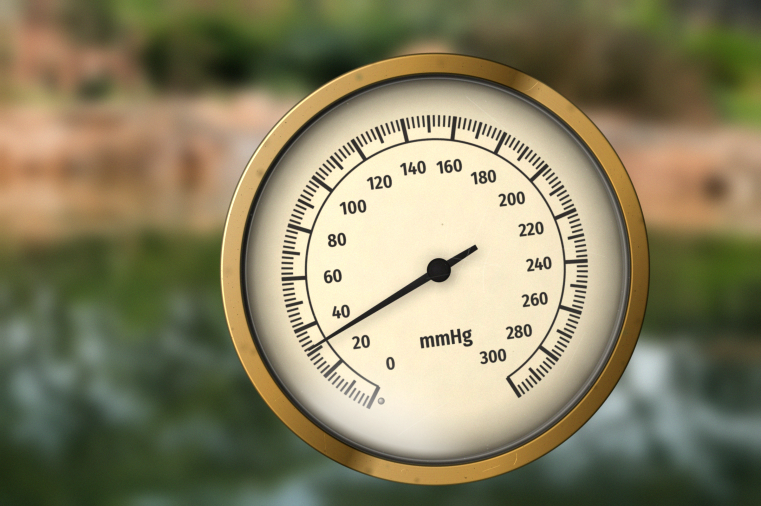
mmHg 32
